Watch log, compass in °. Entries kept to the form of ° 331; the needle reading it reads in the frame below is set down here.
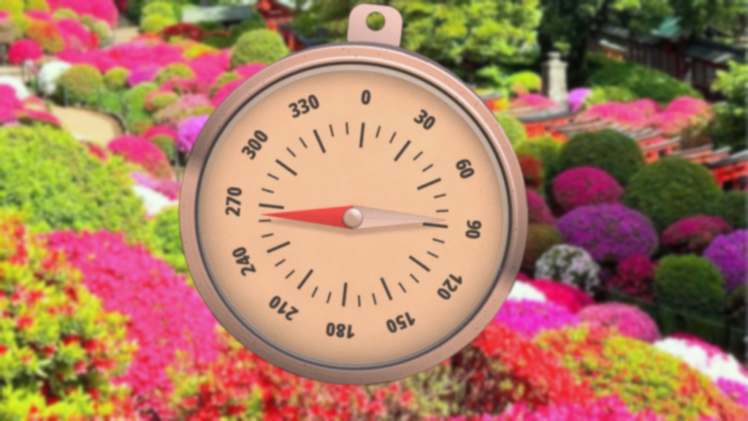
° 265
